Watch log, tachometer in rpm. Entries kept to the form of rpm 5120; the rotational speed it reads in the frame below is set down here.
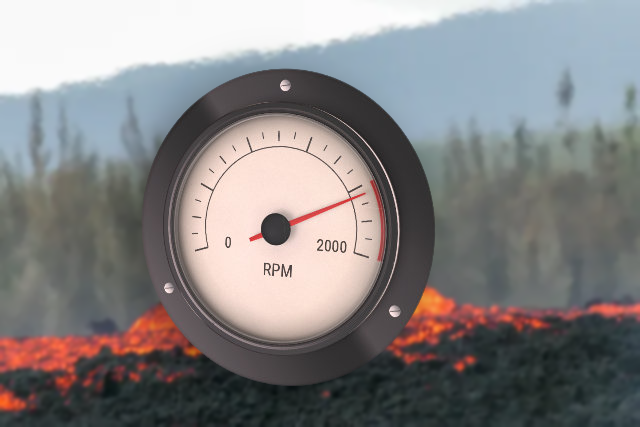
rpm 1650
